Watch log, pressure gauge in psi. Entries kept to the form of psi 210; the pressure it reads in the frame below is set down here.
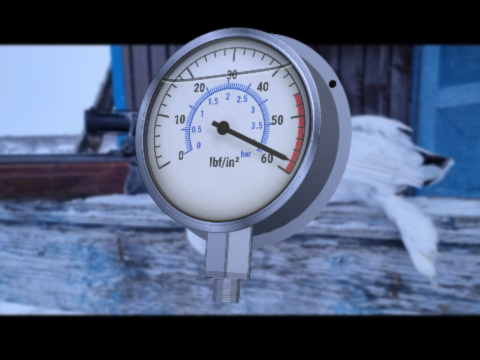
psi 58
